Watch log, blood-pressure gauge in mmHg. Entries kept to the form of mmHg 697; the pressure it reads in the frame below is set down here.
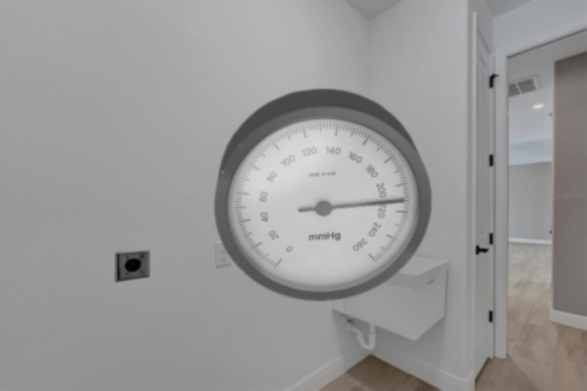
mmHg 210
